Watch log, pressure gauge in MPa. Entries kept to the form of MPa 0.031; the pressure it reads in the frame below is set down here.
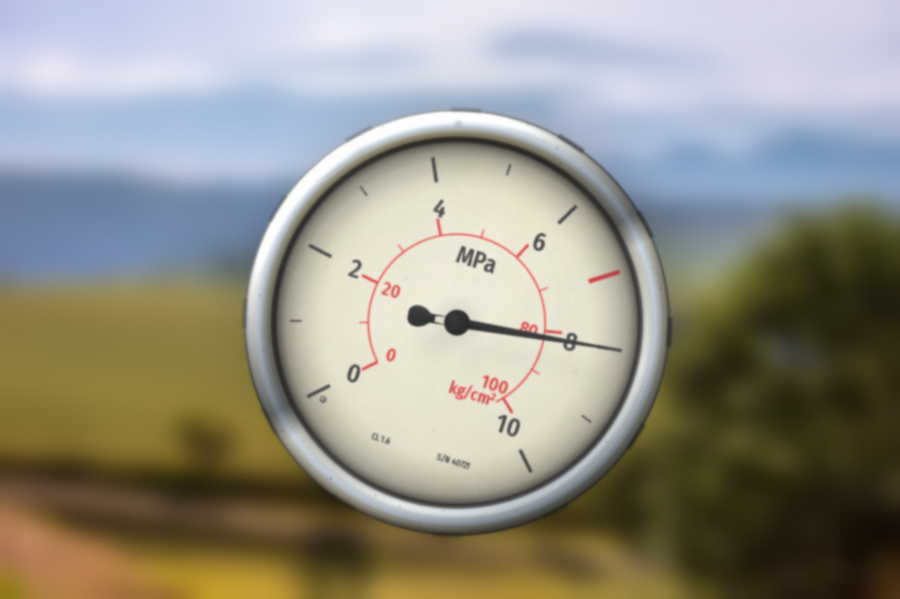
MPa 8
